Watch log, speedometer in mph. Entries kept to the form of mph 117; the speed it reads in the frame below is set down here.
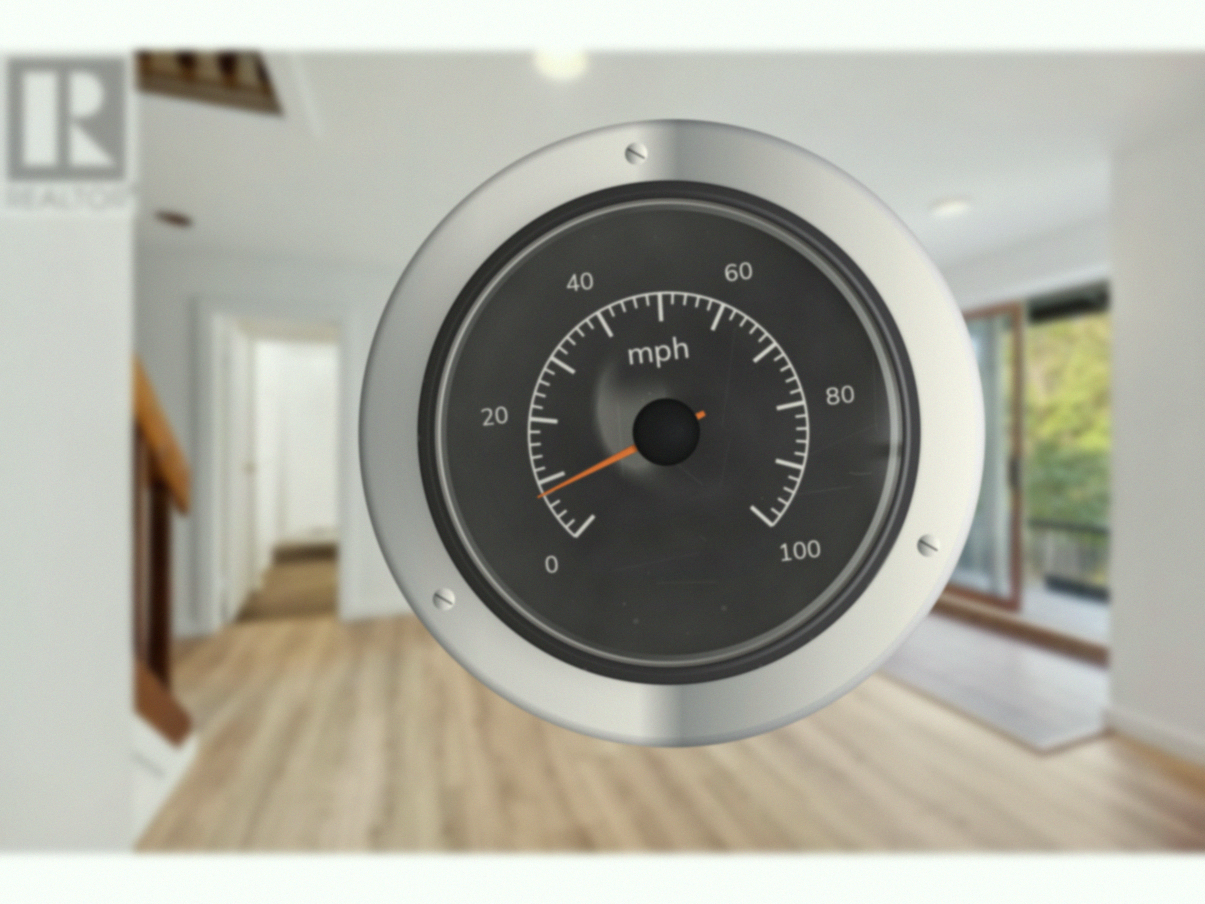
mph 8
